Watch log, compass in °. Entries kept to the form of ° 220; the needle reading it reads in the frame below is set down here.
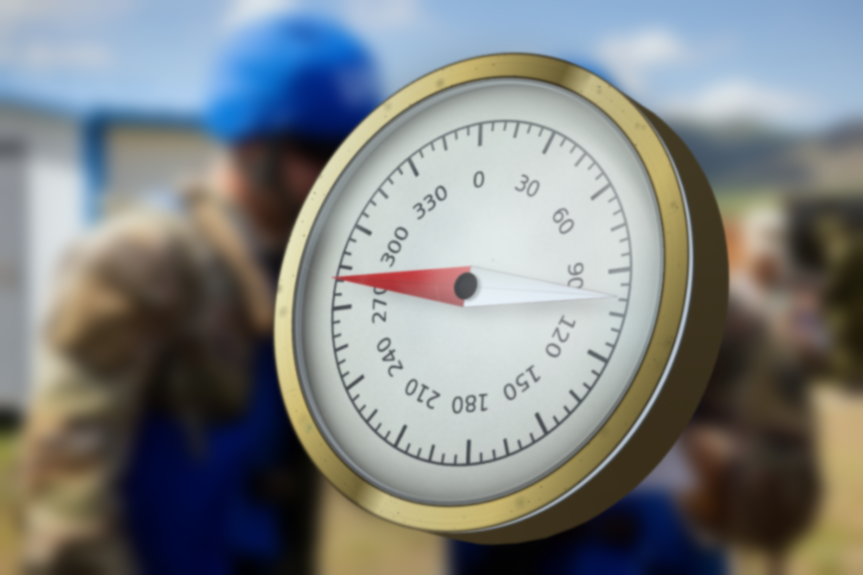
° 280
